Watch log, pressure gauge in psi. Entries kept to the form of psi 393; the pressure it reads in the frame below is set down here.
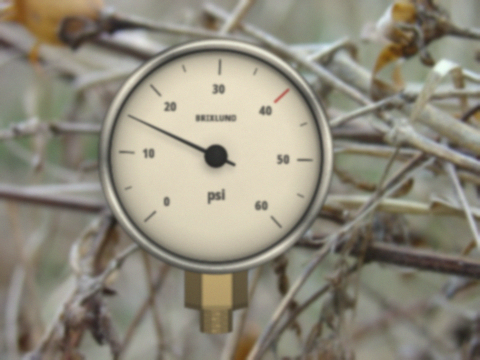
psi 15
